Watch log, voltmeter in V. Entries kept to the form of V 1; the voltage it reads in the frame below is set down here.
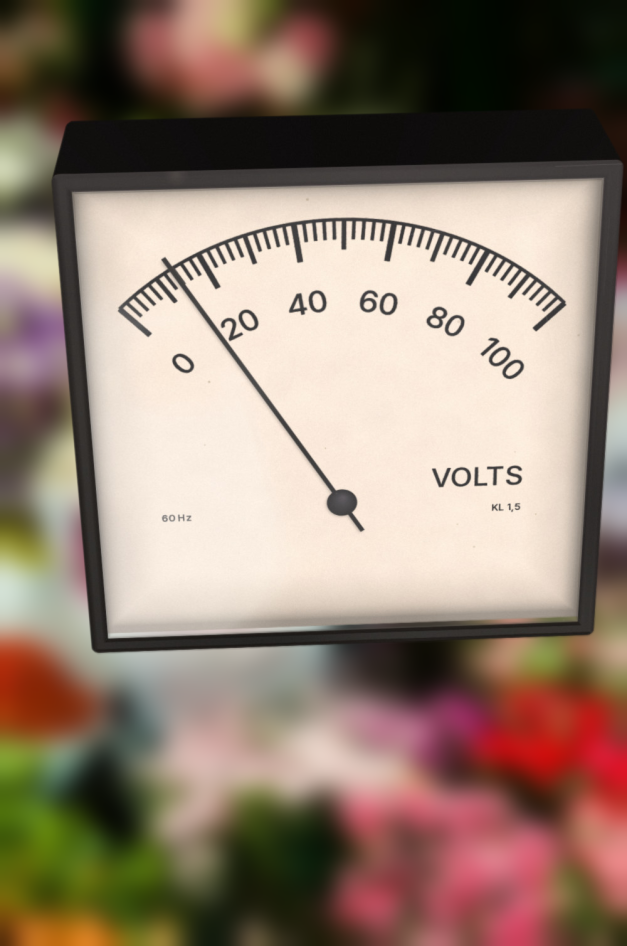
V 14
